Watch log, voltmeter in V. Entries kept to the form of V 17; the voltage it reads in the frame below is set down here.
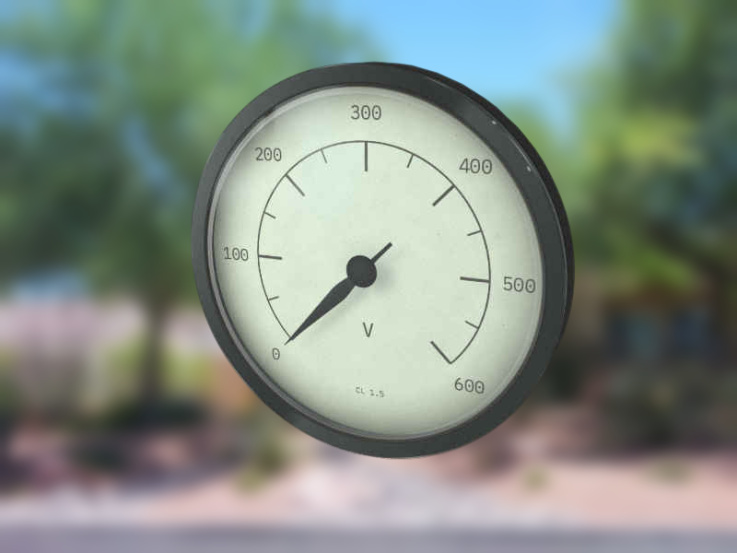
V 0
